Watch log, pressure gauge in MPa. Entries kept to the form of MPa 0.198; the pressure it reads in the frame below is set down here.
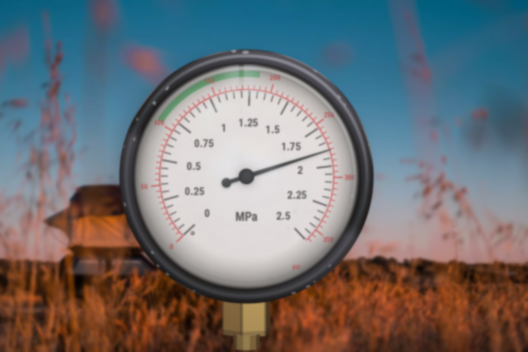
MPa 1.9
